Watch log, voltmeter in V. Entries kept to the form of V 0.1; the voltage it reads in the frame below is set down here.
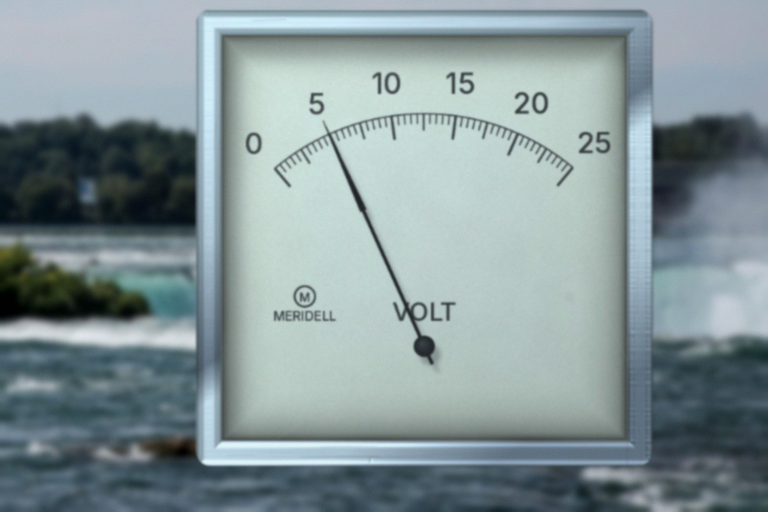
V 5
